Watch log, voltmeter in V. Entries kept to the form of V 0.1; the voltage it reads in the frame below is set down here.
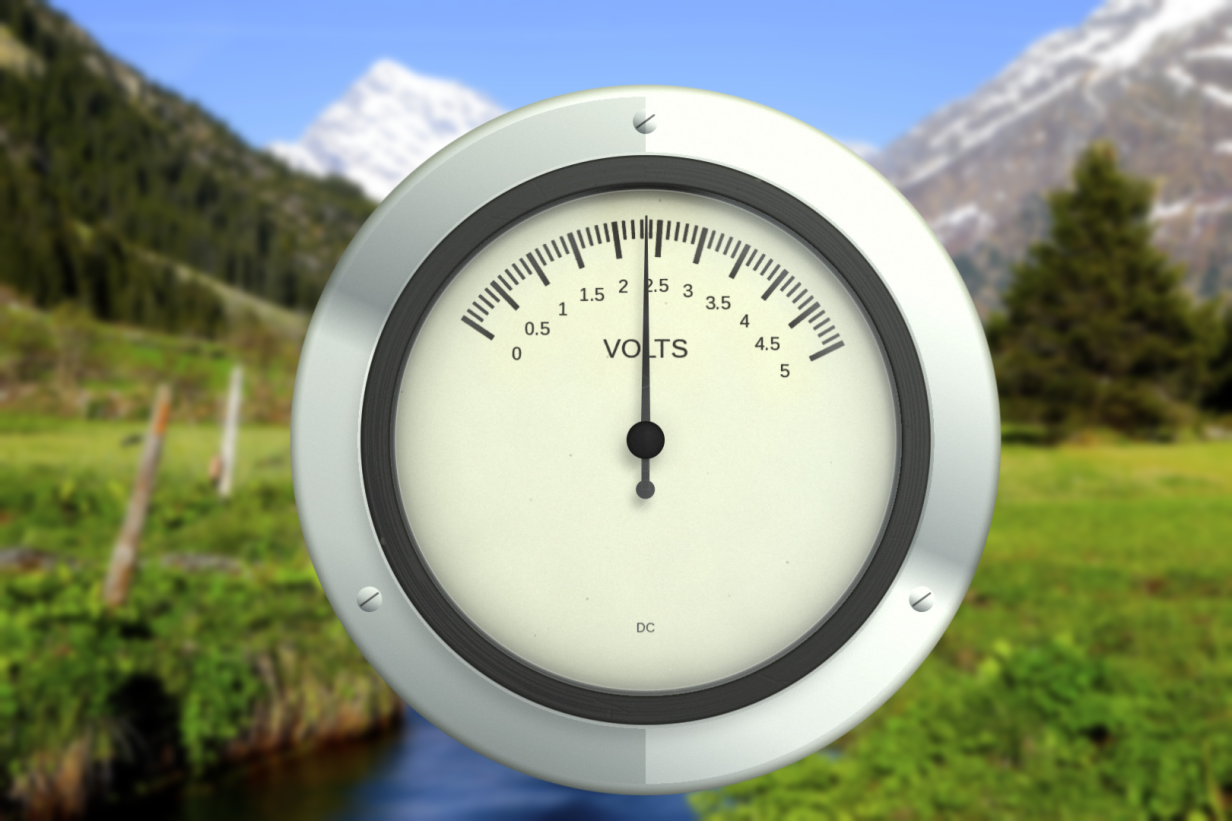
V 2.35
